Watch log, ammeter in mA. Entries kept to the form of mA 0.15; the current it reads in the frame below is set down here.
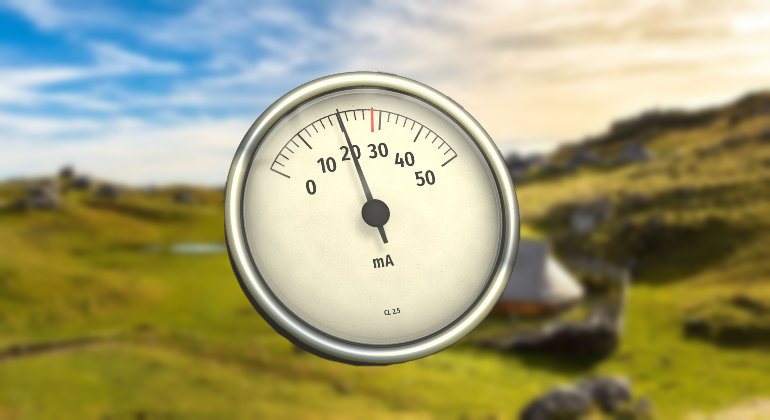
mA 20
